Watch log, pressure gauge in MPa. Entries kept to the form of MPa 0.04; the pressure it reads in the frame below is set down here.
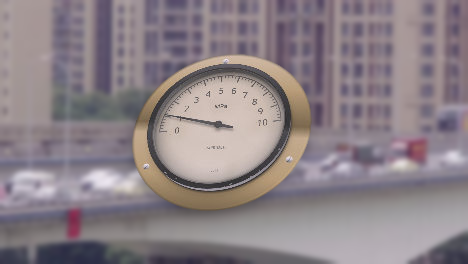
MPa 1
